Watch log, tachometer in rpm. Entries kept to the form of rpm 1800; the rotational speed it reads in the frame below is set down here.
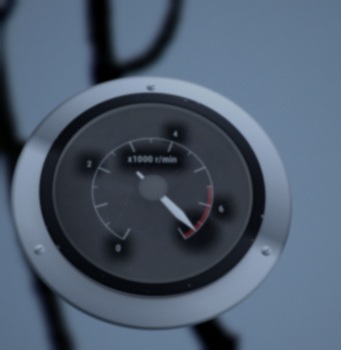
rpm 6750
